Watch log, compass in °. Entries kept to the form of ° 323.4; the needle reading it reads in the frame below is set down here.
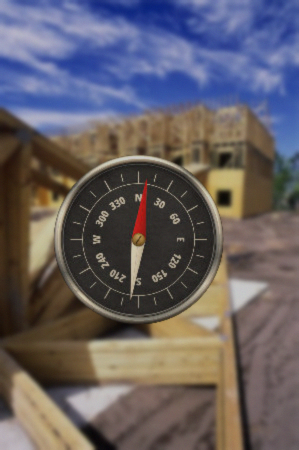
° 7.5
